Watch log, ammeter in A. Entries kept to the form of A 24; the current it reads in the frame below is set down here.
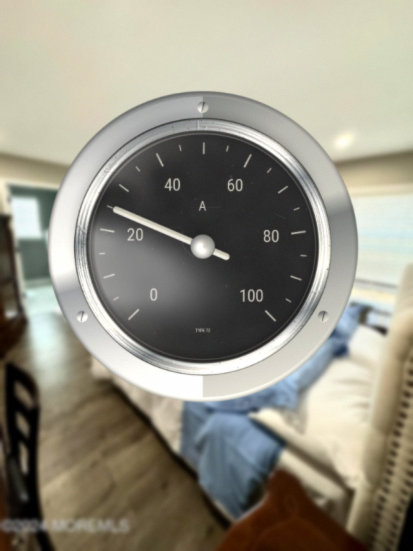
A 25
